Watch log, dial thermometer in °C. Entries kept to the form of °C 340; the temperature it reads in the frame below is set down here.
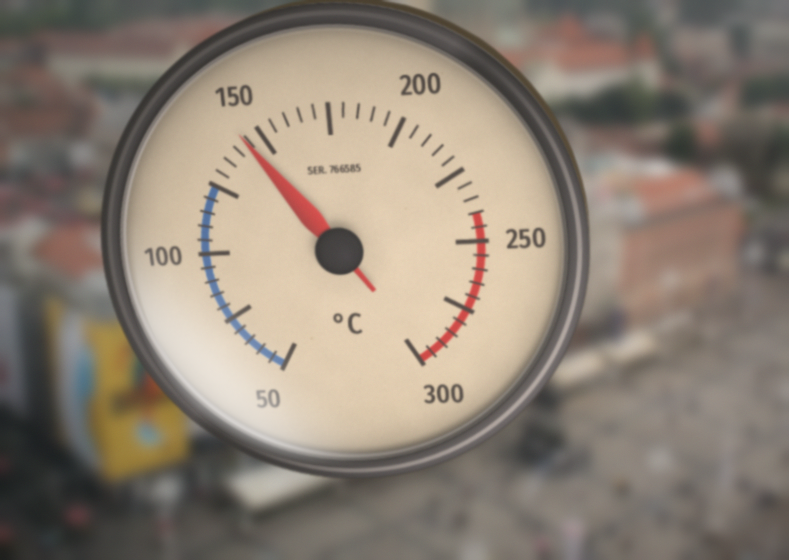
°C 145
